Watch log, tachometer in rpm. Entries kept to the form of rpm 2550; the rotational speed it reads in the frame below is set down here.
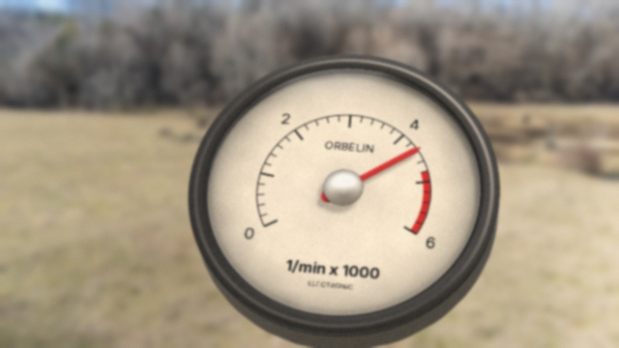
rpm 4400
